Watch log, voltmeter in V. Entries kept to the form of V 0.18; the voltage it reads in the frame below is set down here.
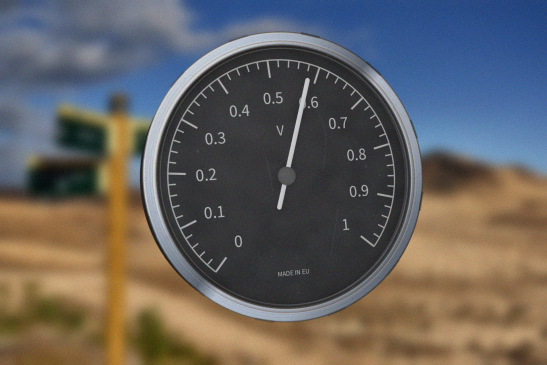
V 0.58
